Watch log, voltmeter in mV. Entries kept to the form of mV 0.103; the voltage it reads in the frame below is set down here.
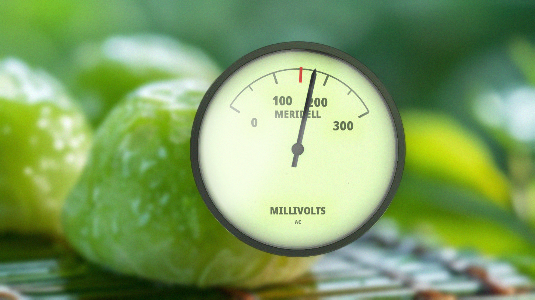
mV 175
